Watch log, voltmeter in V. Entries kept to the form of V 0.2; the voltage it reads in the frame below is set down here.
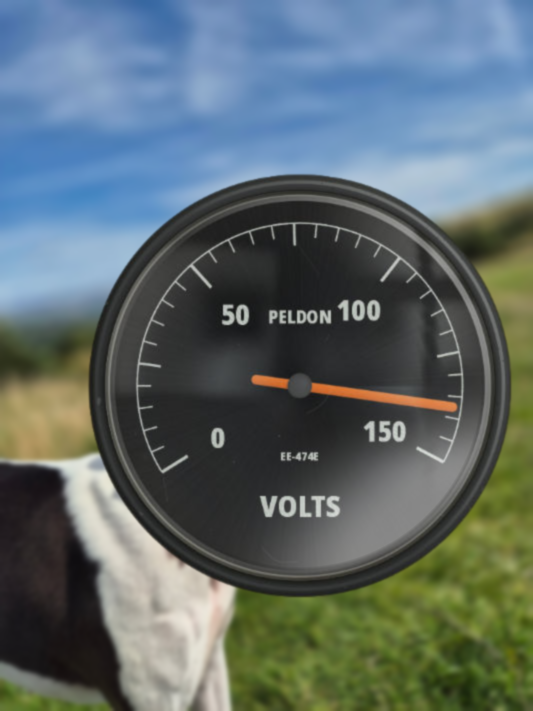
V 137.5
